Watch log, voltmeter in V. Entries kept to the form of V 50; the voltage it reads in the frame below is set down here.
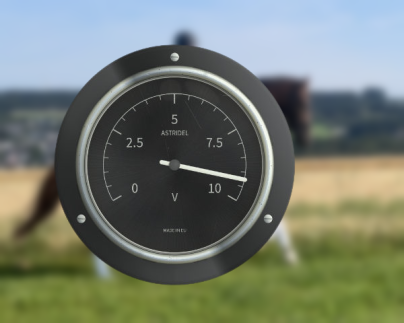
V 9.25
